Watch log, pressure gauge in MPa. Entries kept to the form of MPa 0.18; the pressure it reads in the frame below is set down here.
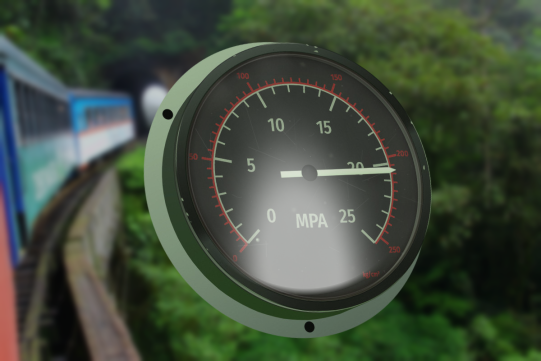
MPa 20.5
